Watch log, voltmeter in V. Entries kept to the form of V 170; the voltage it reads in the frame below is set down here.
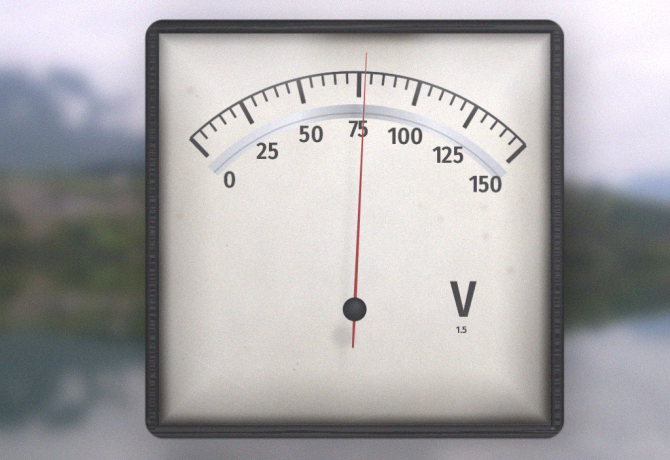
V 77.5
